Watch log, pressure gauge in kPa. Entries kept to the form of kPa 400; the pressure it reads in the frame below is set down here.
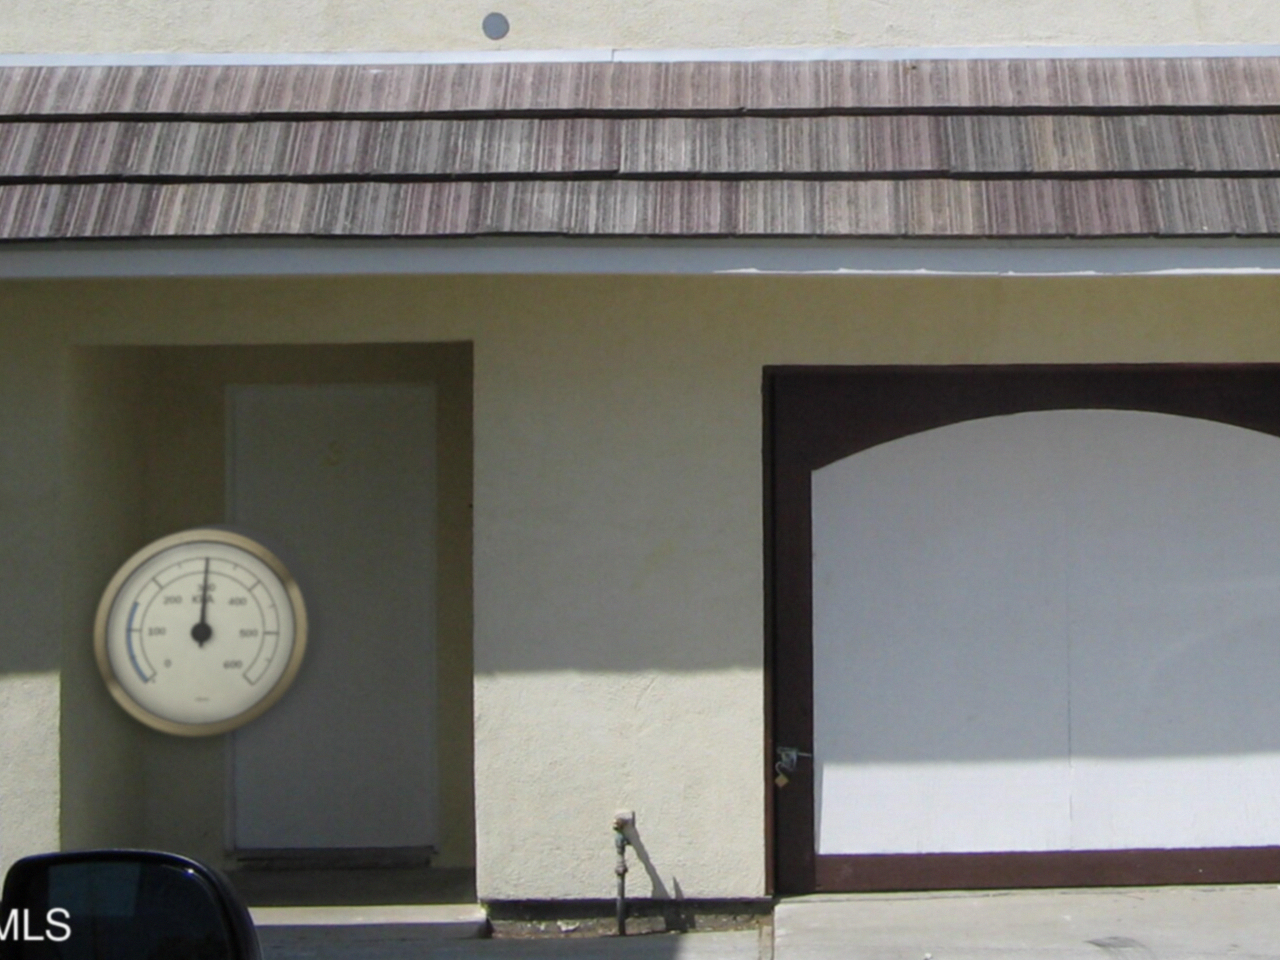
kPa 300
